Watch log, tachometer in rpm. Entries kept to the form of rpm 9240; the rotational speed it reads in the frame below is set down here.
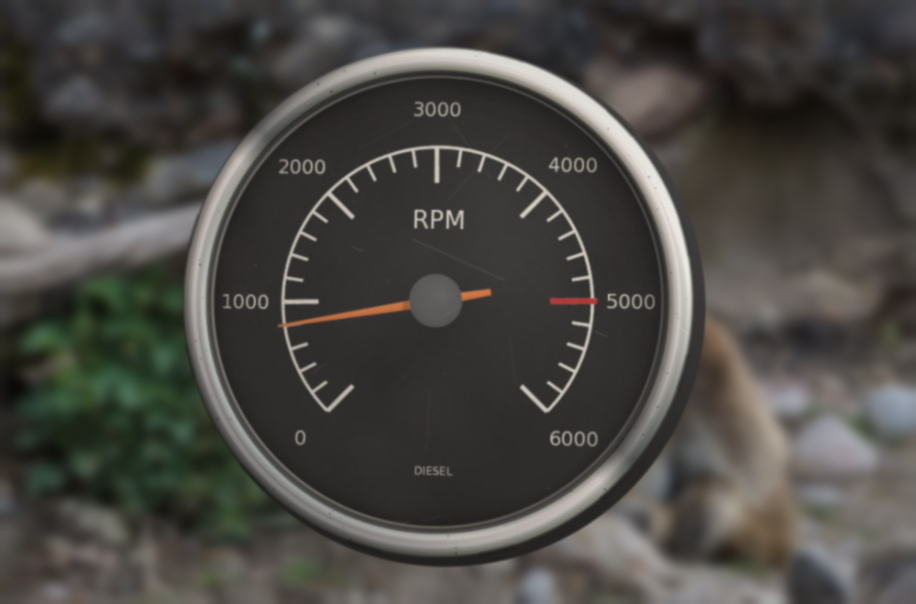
rpm 800
